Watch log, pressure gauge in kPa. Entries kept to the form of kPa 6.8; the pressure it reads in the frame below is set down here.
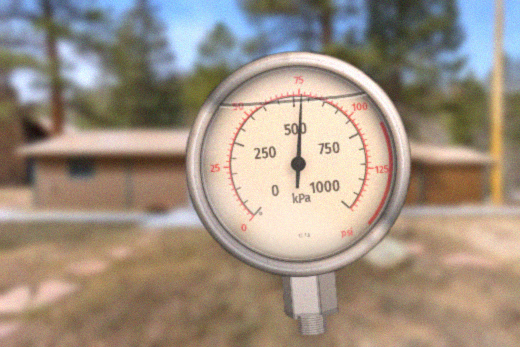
kPa 525
